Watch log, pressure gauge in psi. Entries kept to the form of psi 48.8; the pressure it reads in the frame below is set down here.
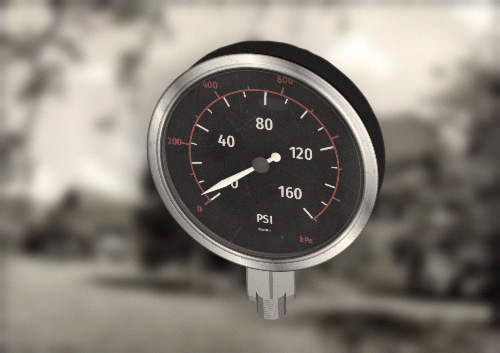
psi 5
